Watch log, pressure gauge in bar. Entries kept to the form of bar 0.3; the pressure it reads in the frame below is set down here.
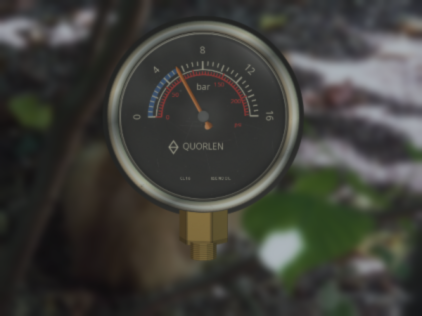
bar 5.5
